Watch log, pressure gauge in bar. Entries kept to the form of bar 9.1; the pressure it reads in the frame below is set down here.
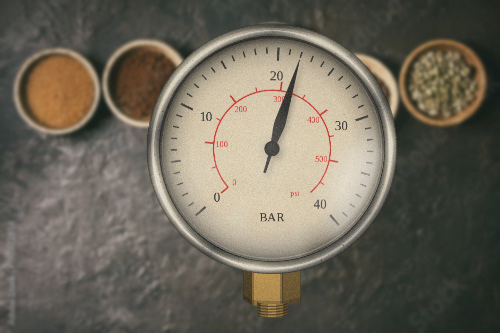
bar 22
